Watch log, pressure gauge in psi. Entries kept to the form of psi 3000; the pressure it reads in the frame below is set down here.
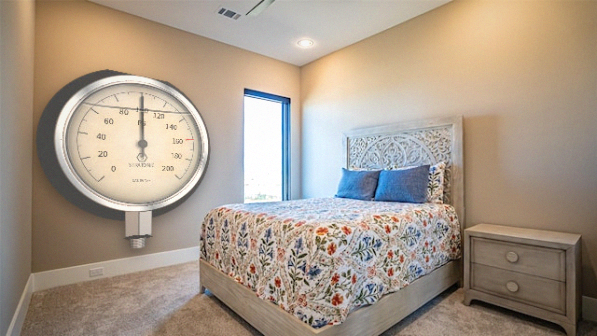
psi 100
